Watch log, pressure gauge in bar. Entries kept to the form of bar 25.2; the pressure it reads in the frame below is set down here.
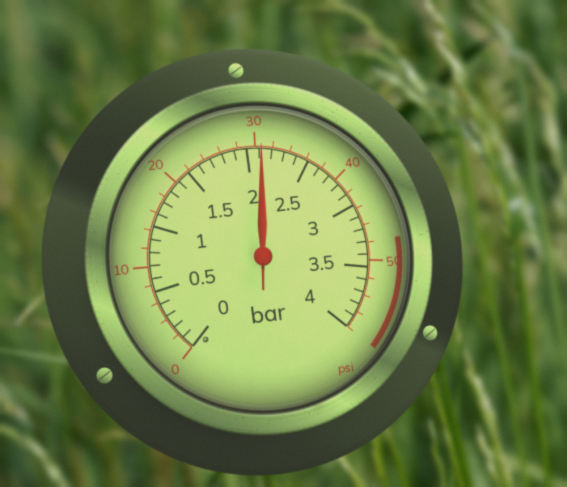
bar 2.1
